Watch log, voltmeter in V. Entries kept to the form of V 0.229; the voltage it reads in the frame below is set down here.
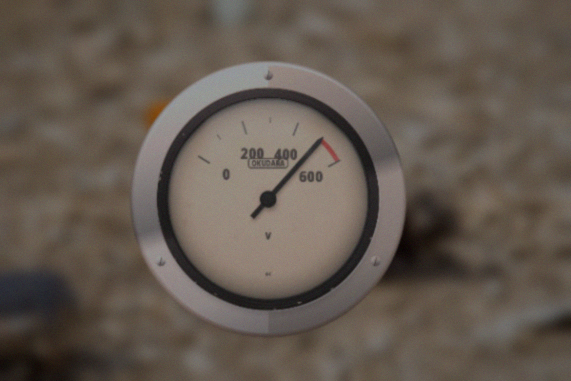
V 500
